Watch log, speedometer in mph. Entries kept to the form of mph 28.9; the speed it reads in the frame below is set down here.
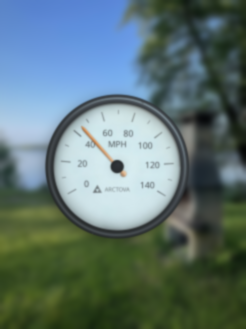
mph 45
